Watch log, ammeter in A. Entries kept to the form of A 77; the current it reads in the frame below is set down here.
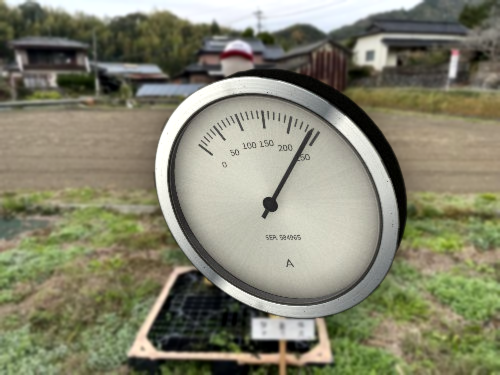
A 240
